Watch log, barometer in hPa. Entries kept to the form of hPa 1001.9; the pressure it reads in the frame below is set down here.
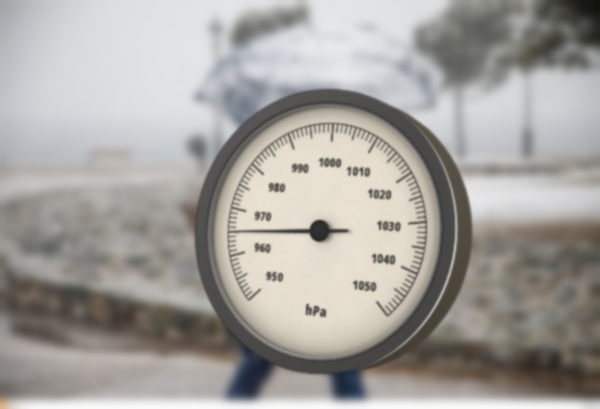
hPa 965
